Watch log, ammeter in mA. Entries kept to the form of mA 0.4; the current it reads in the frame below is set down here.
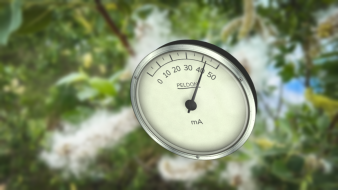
mA 42.5
